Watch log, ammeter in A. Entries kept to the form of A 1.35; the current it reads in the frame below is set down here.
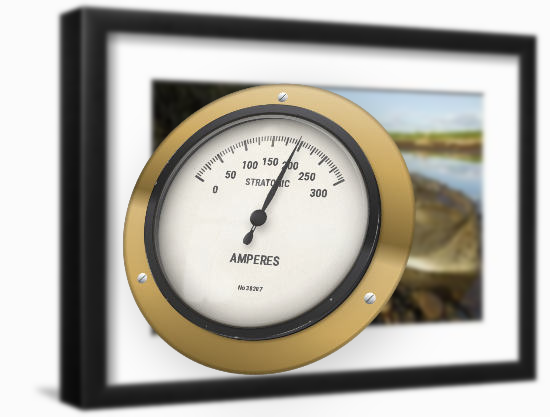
A 200
